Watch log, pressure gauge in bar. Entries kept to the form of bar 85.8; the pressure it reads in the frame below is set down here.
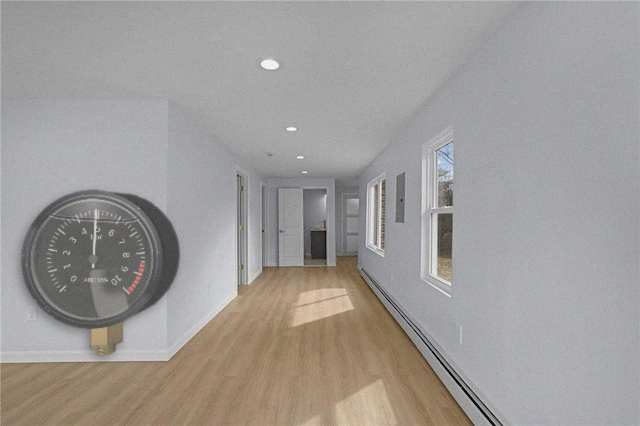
bar 5
